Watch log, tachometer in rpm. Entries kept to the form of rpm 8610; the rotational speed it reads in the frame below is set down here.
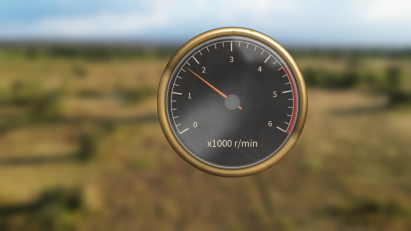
rpm 1700
